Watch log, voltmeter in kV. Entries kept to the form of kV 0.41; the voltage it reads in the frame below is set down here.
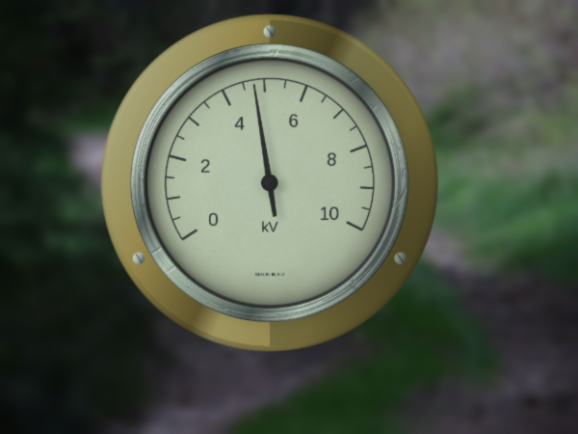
kV 4.75
